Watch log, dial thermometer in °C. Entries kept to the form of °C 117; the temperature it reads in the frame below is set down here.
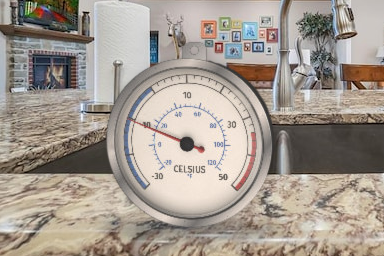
°C -10
